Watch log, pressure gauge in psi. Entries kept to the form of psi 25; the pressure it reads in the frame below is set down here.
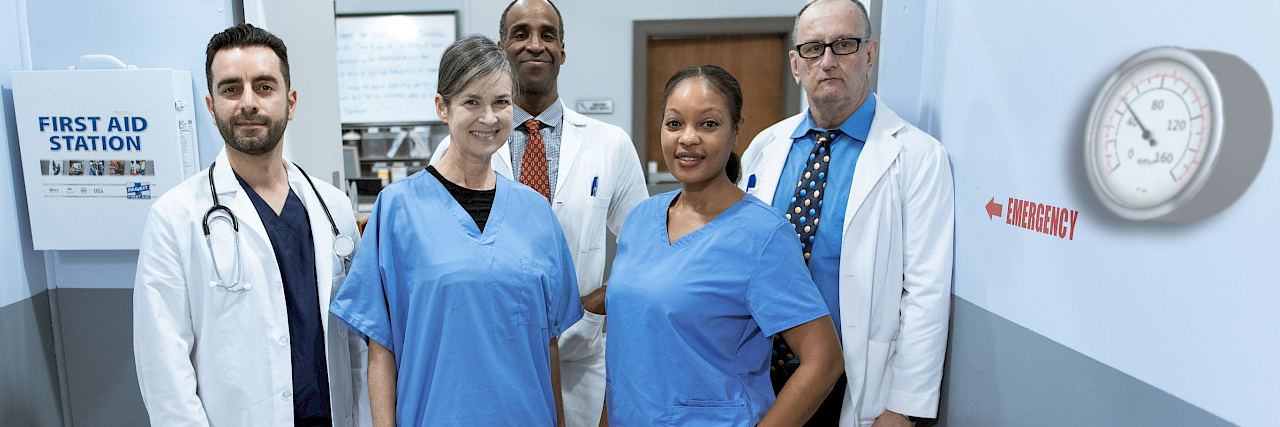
psi 50
